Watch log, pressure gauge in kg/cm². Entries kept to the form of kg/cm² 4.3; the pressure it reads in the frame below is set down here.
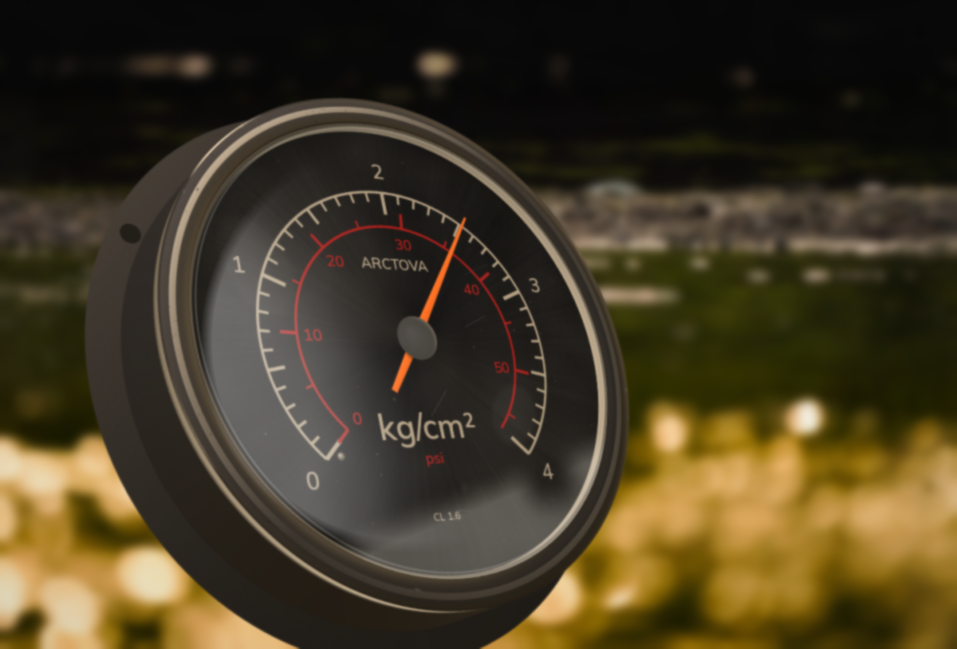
kg/cm² 2.5
